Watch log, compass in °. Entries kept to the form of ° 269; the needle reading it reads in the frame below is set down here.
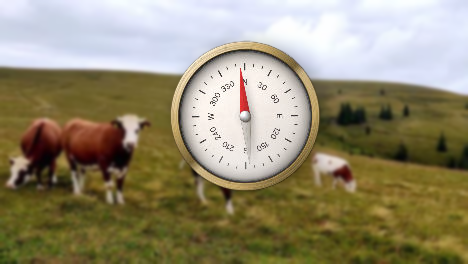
° 355
